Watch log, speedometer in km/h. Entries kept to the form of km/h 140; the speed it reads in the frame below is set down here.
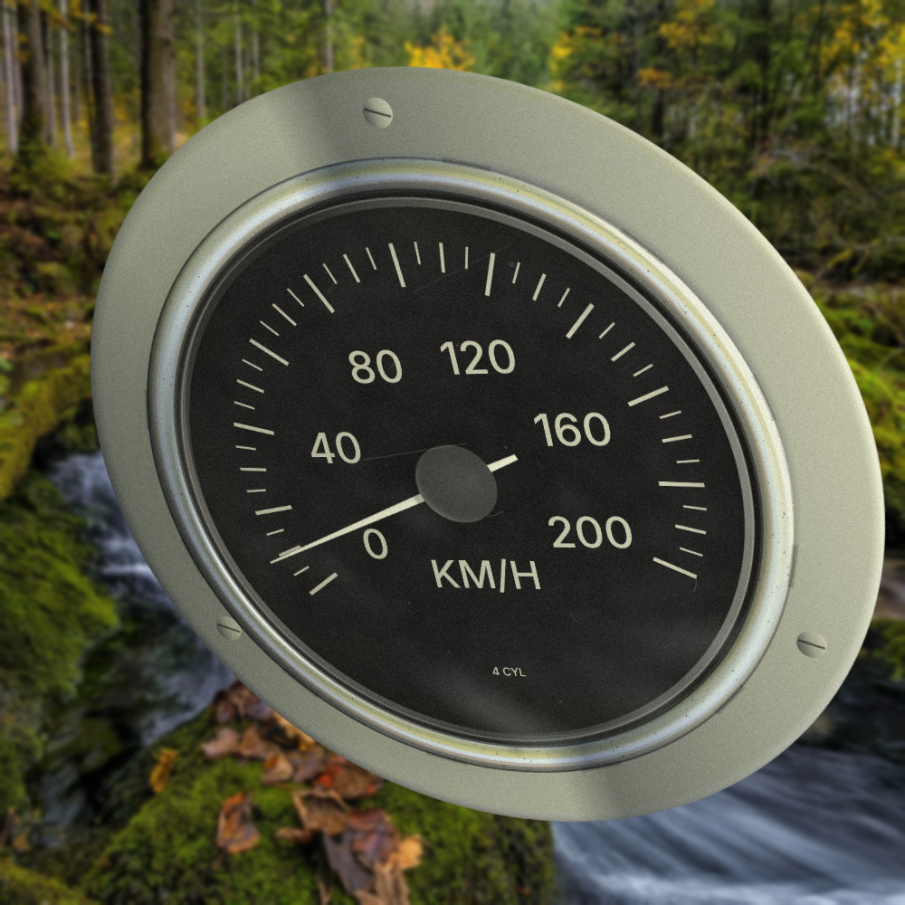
km/h 10
